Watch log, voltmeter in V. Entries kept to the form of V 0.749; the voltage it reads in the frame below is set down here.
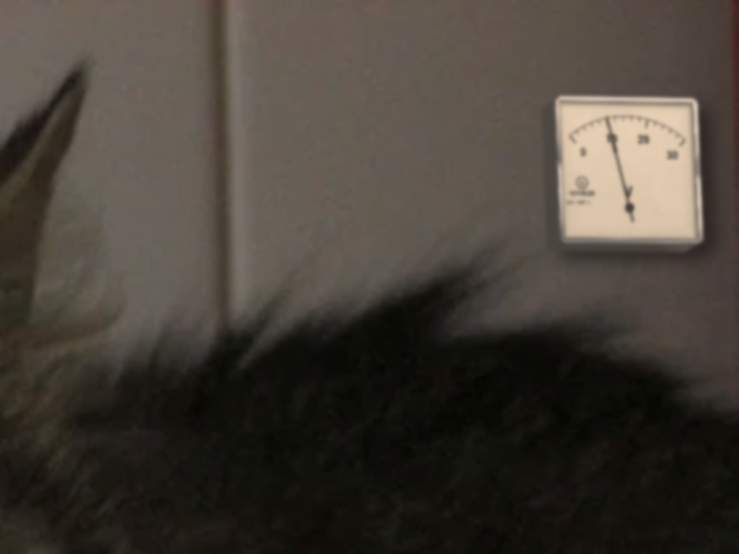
V 10
